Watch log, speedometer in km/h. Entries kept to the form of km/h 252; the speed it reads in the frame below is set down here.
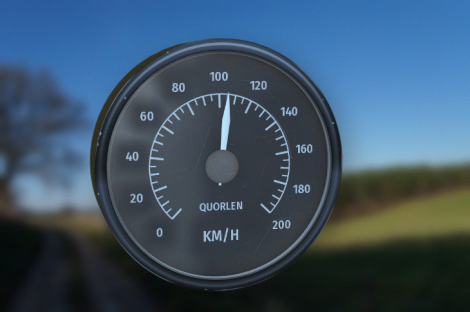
km/h 105
